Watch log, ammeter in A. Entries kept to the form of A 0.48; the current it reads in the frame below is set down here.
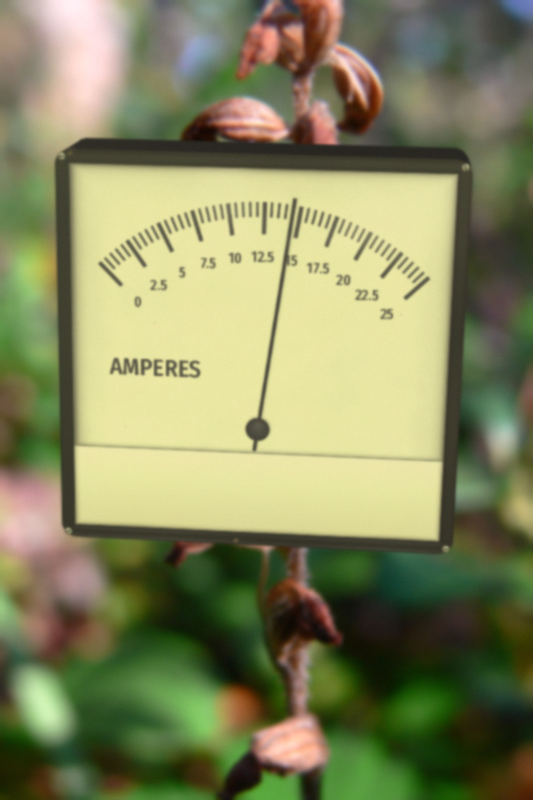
A 14.5
